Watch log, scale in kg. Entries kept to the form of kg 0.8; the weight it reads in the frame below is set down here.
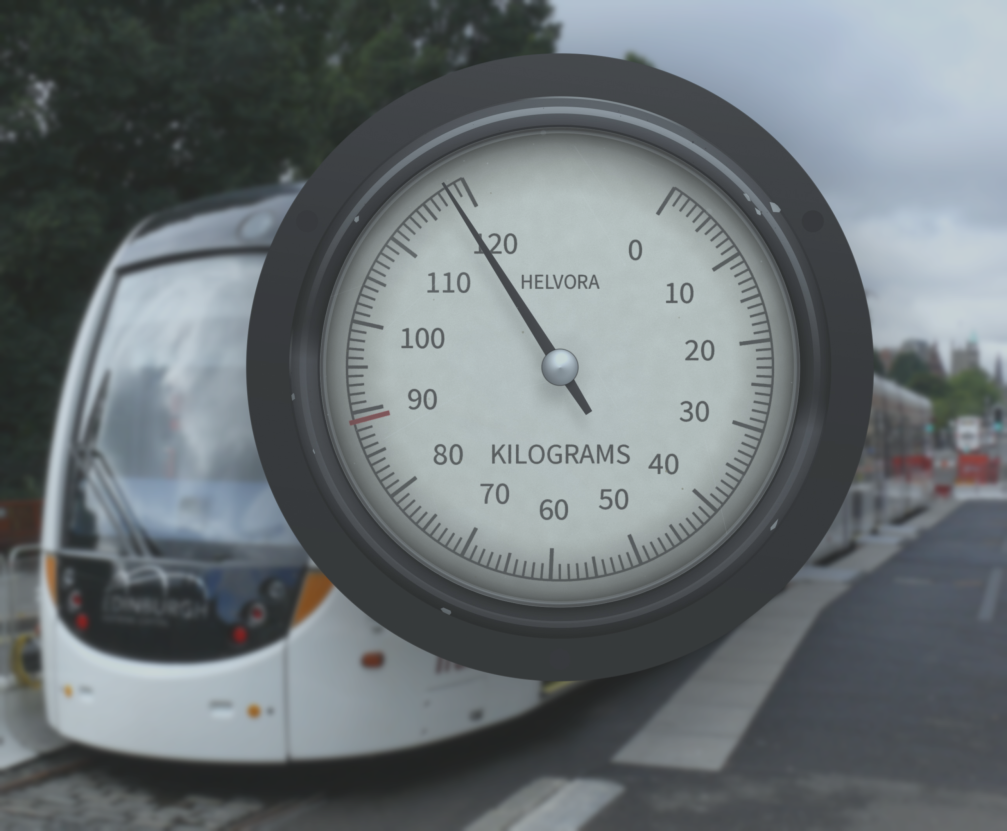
kg 118
